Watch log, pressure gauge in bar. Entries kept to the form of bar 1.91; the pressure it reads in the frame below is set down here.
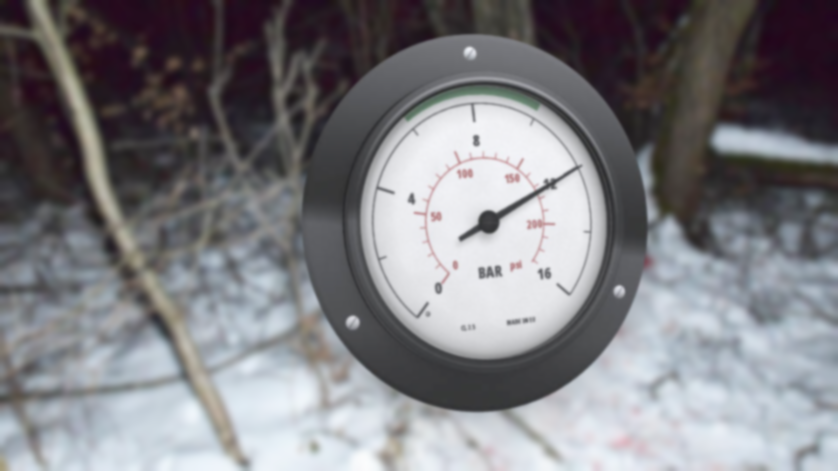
bar 12
